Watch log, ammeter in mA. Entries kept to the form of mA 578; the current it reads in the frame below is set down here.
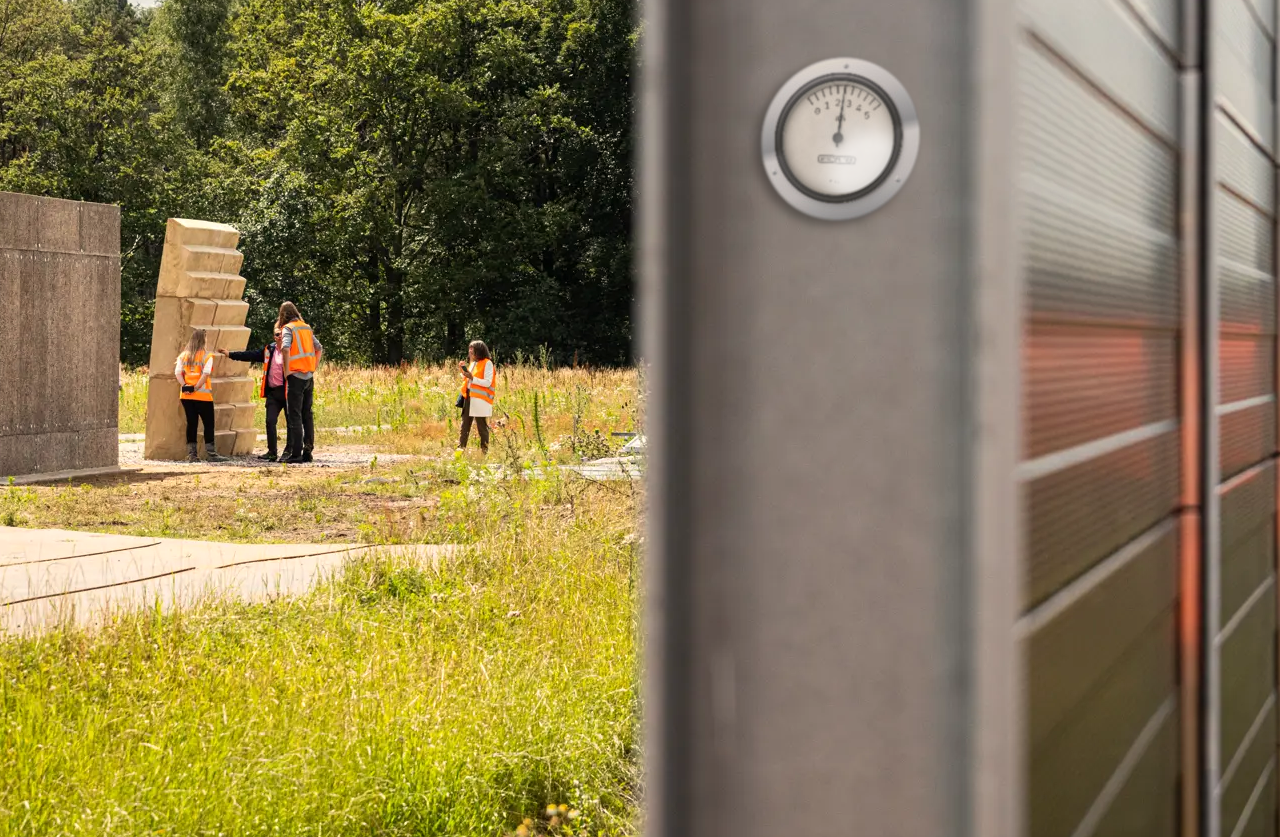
mA 2.5
